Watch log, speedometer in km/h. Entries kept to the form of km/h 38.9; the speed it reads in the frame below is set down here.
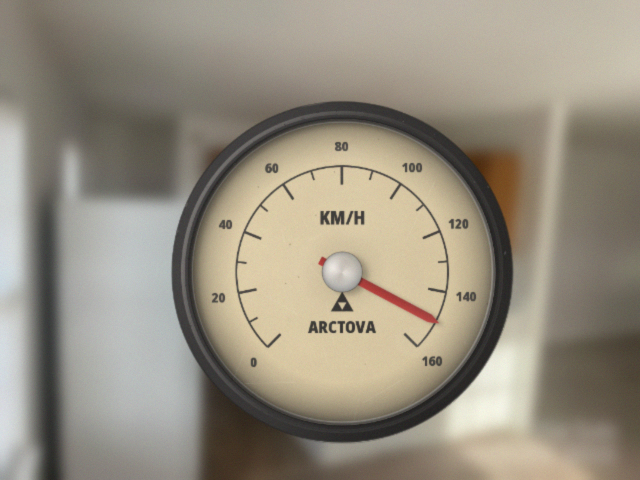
km/h 150
